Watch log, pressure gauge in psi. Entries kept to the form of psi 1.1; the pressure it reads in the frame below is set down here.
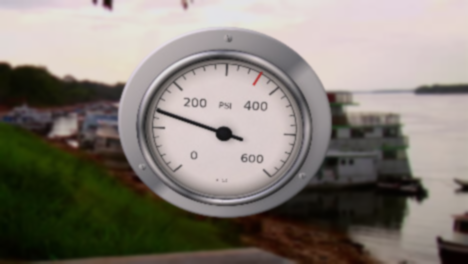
psi 140
